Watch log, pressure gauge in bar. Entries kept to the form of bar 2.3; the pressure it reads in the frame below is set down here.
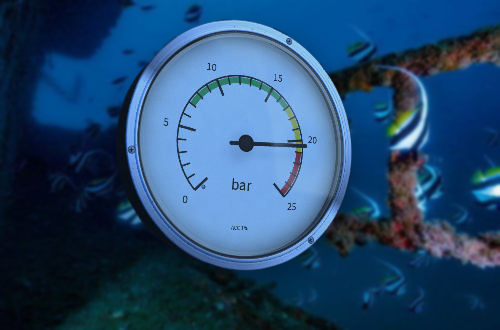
bar 20.5
